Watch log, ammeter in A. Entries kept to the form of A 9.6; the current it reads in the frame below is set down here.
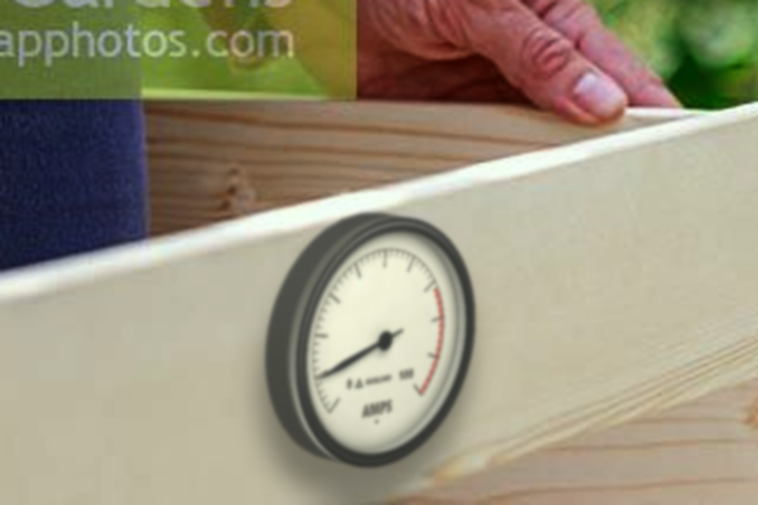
A 10
